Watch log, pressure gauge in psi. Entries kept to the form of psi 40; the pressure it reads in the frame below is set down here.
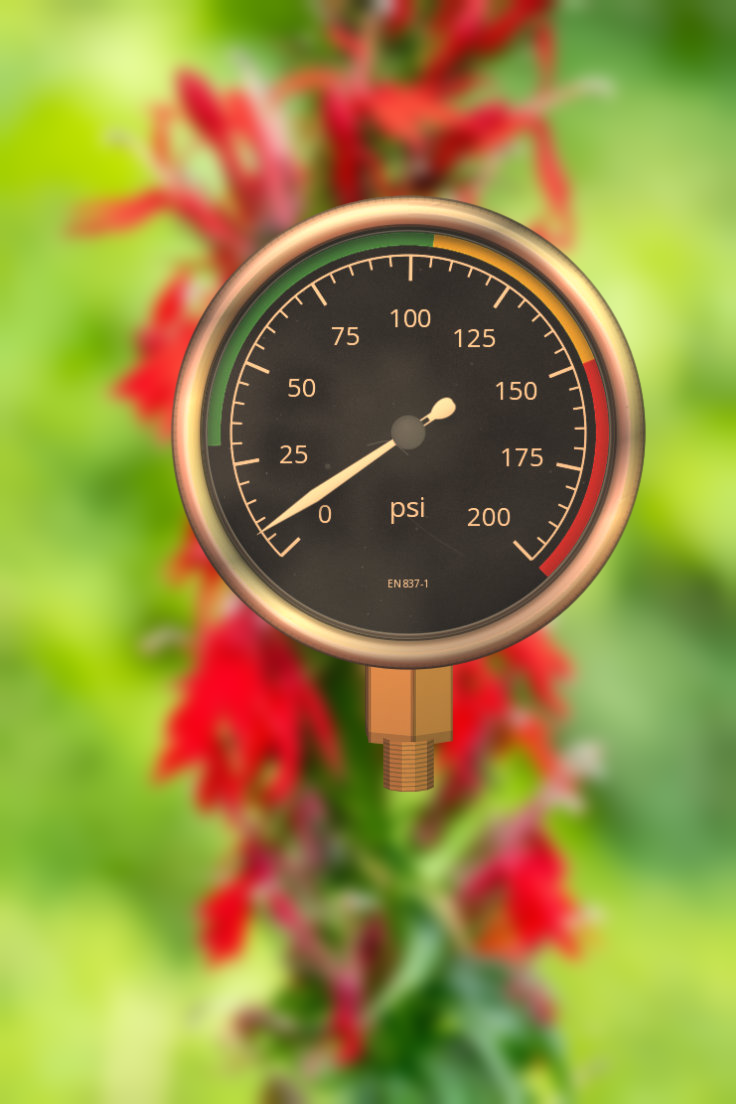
psi 7.5
